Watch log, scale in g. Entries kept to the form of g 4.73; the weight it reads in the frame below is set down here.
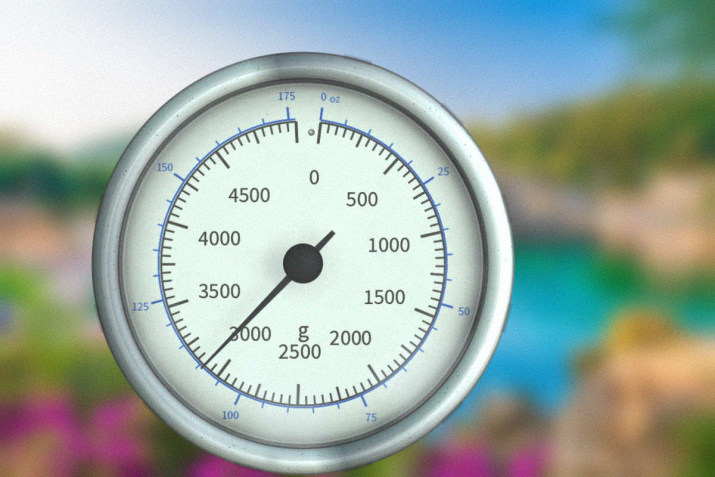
g 3100
